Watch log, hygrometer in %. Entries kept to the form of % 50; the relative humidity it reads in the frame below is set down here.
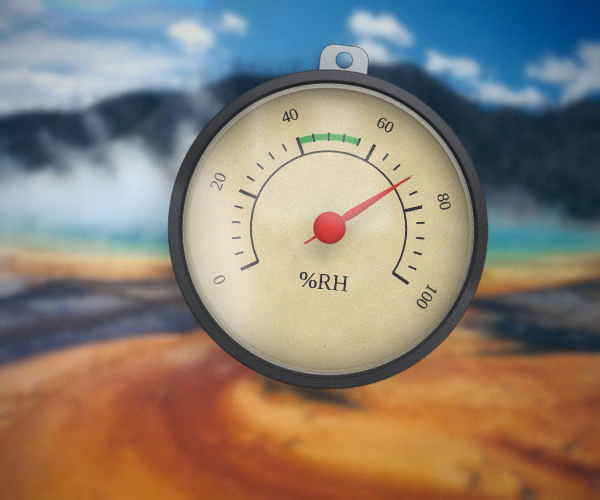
% 72
